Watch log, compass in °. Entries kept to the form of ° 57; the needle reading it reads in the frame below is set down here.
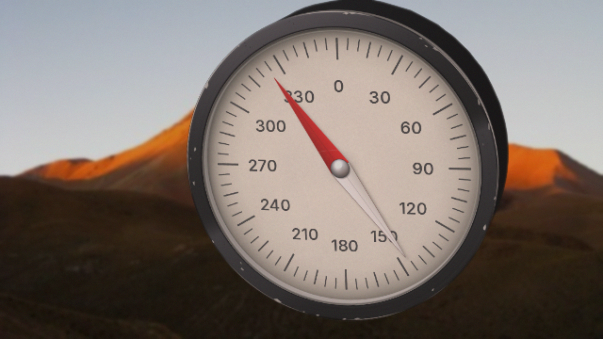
° 325
